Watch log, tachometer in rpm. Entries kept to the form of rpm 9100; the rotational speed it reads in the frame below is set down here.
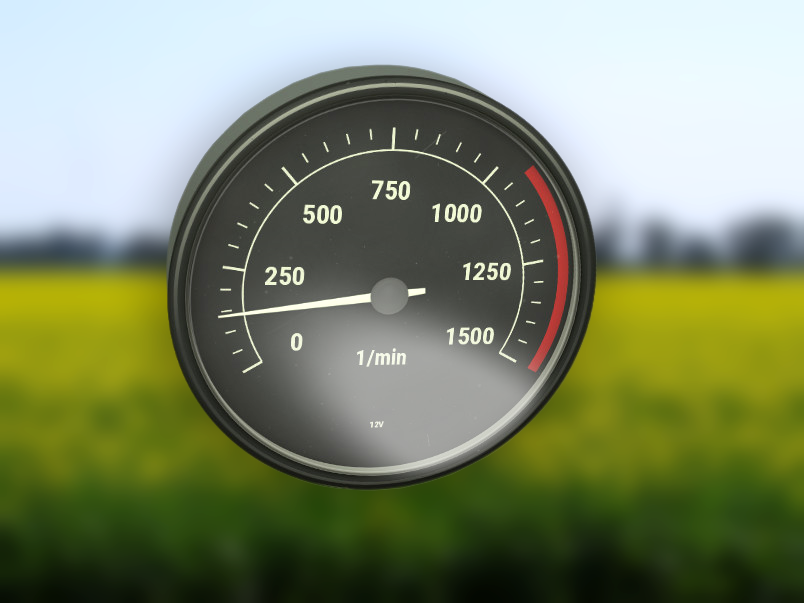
rpm 150
